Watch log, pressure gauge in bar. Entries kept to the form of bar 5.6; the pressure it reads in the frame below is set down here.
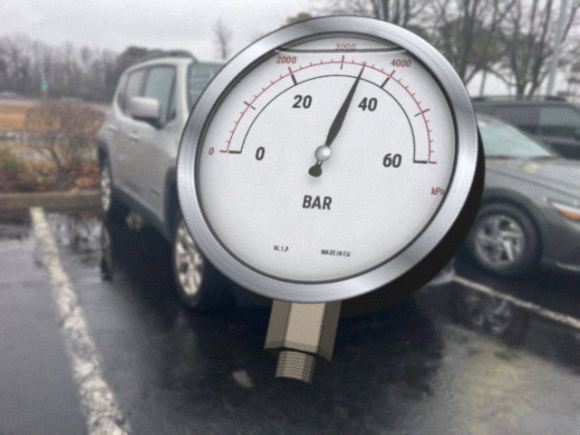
bar 35
